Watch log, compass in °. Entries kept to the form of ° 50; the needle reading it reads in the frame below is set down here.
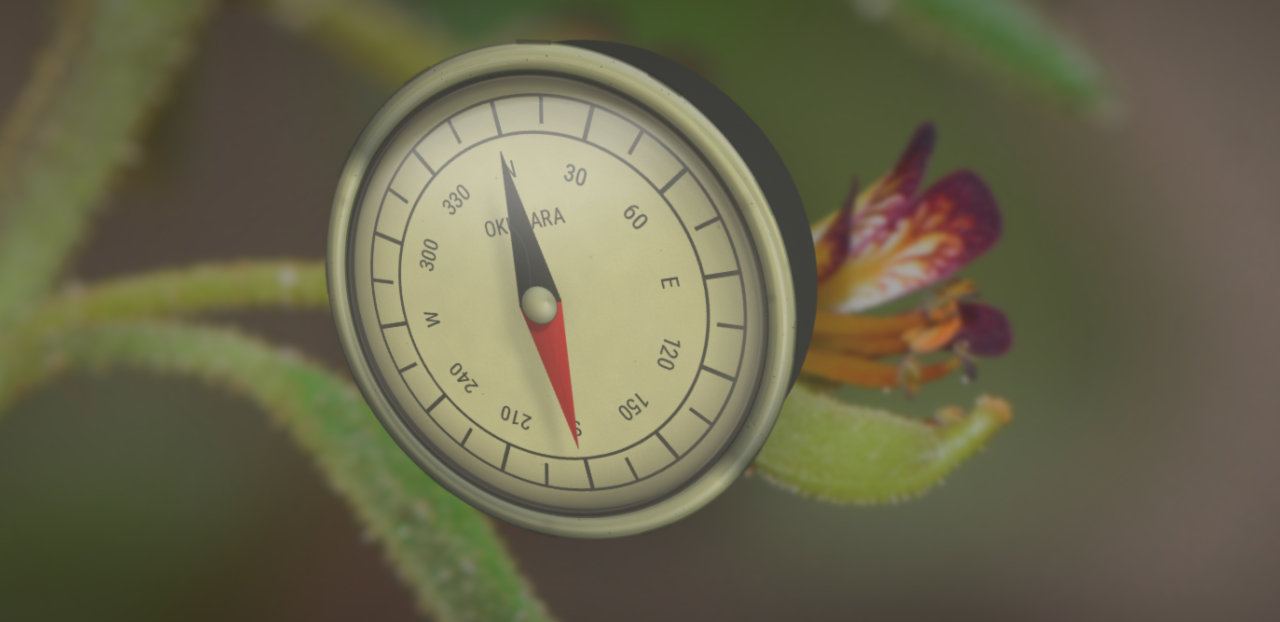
° 180
